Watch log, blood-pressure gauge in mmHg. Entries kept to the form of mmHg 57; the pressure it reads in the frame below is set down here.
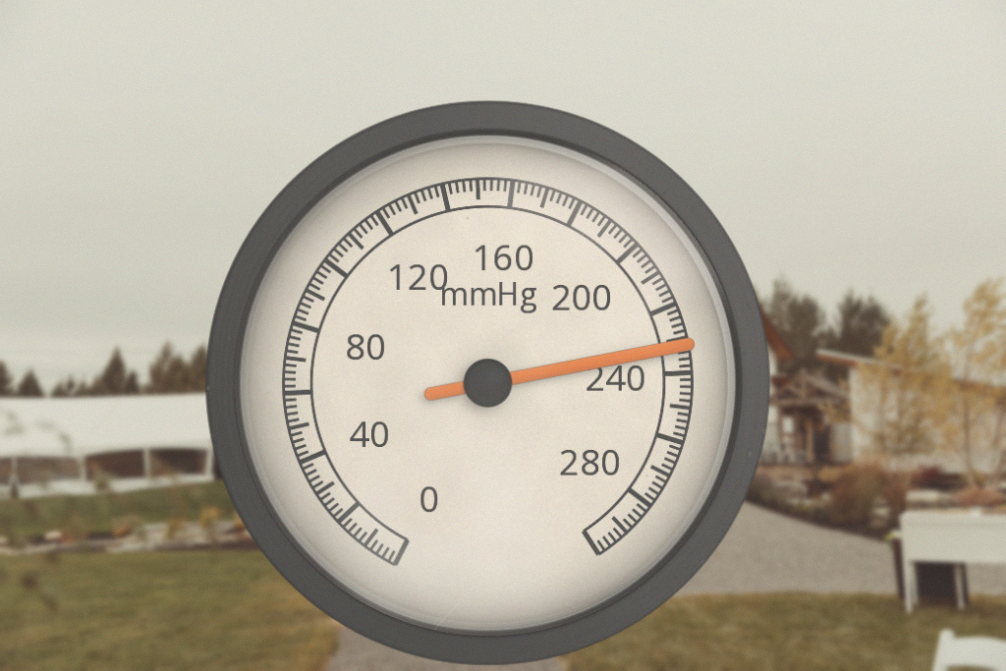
mmHg 232
